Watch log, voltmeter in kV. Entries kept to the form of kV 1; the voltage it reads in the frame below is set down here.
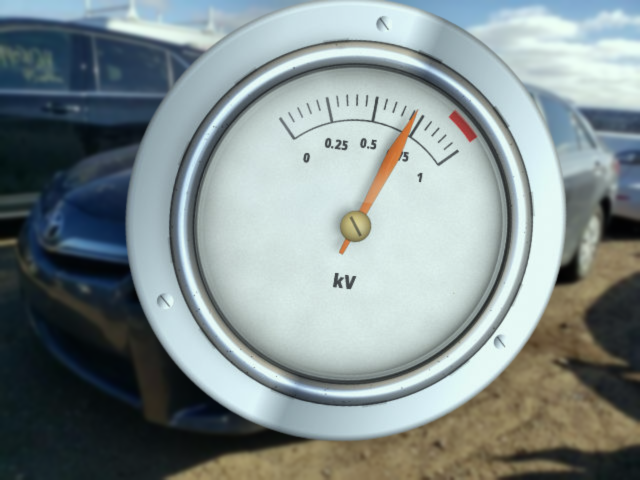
kV 0.7
